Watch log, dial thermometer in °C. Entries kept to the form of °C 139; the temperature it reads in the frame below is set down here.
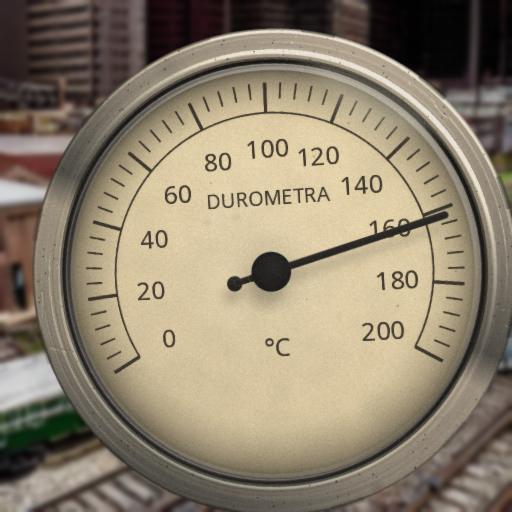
°C 162
